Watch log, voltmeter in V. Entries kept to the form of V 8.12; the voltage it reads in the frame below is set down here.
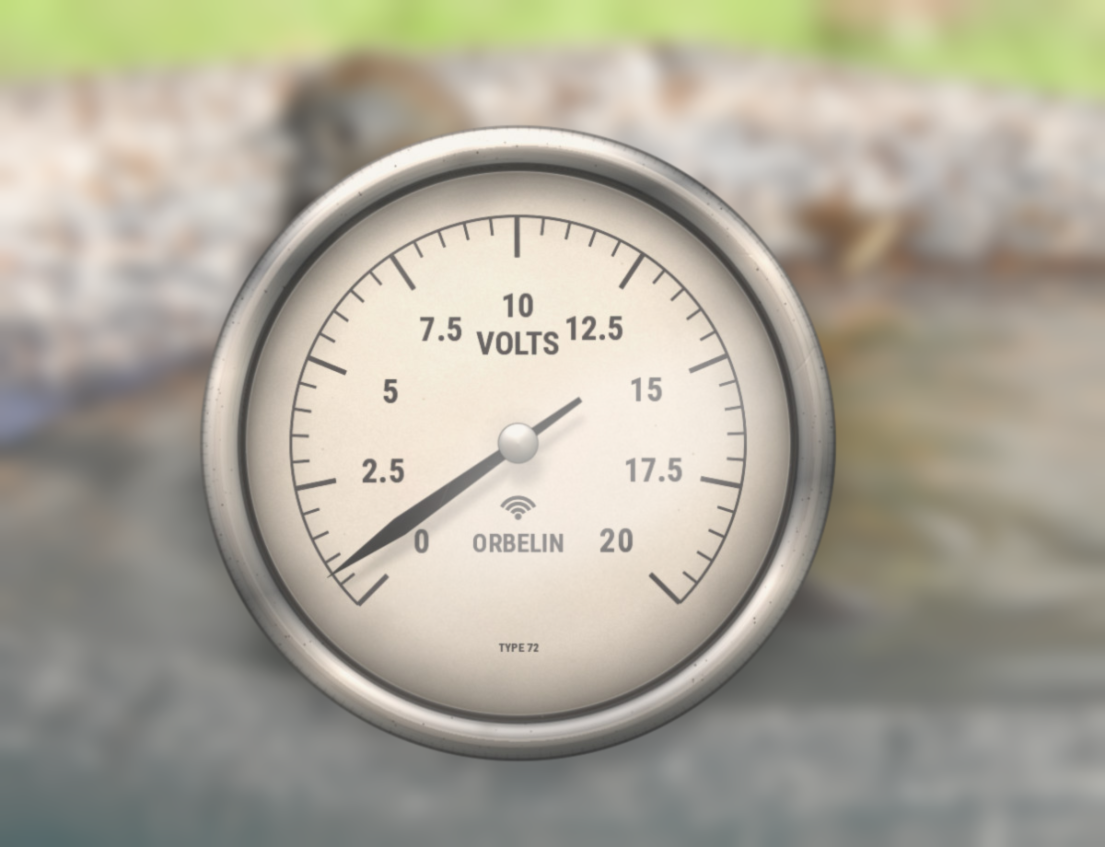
V 0.75
